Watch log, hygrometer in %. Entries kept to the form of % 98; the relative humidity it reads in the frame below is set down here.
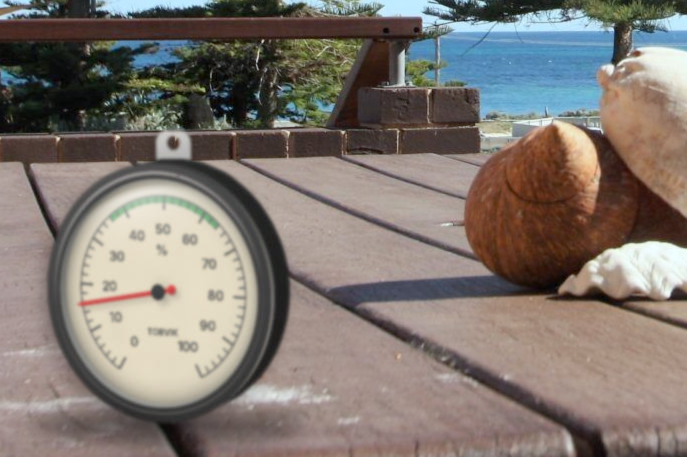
% 16
